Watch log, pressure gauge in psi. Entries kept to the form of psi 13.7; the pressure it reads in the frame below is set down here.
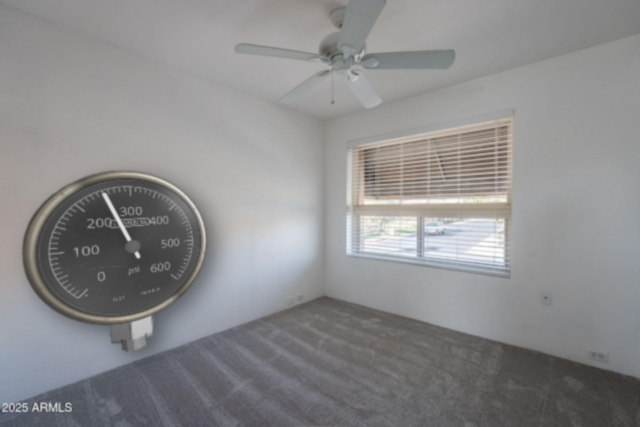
psi 250
